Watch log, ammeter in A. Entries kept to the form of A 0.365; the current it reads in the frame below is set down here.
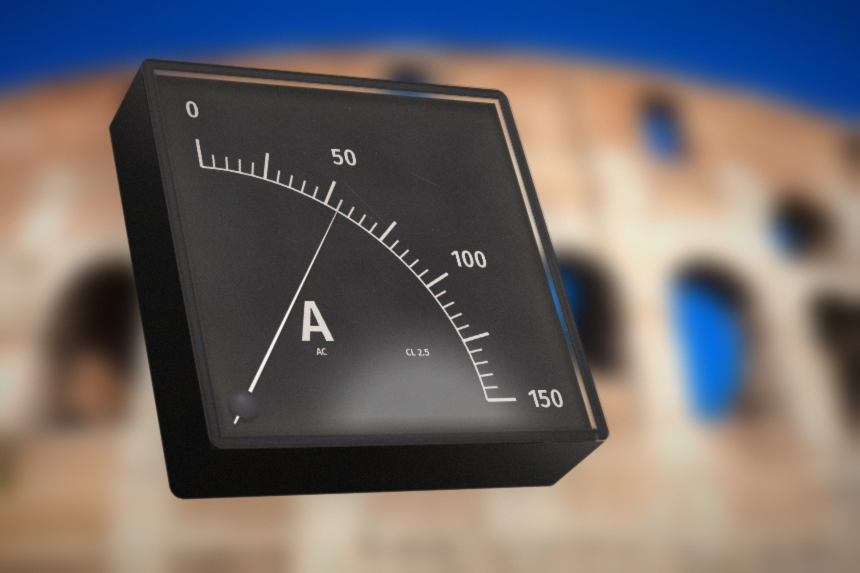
A 55
